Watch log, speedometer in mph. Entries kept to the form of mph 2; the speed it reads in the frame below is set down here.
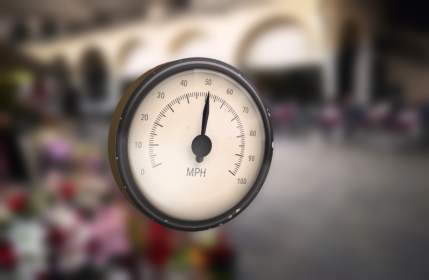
mph 50
